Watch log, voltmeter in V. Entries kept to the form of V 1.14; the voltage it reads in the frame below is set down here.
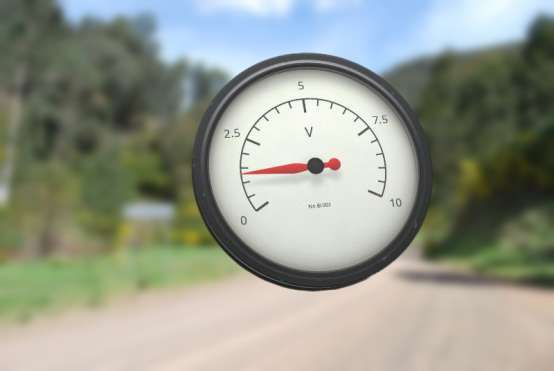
V 1.25
